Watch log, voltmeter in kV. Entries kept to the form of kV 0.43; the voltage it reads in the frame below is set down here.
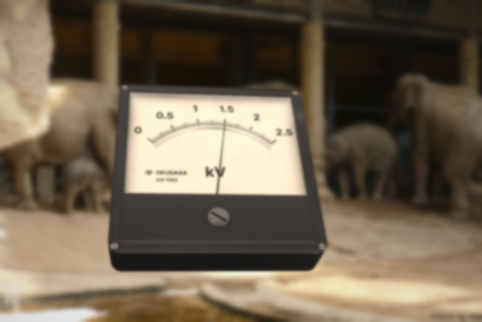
kV 1.5
